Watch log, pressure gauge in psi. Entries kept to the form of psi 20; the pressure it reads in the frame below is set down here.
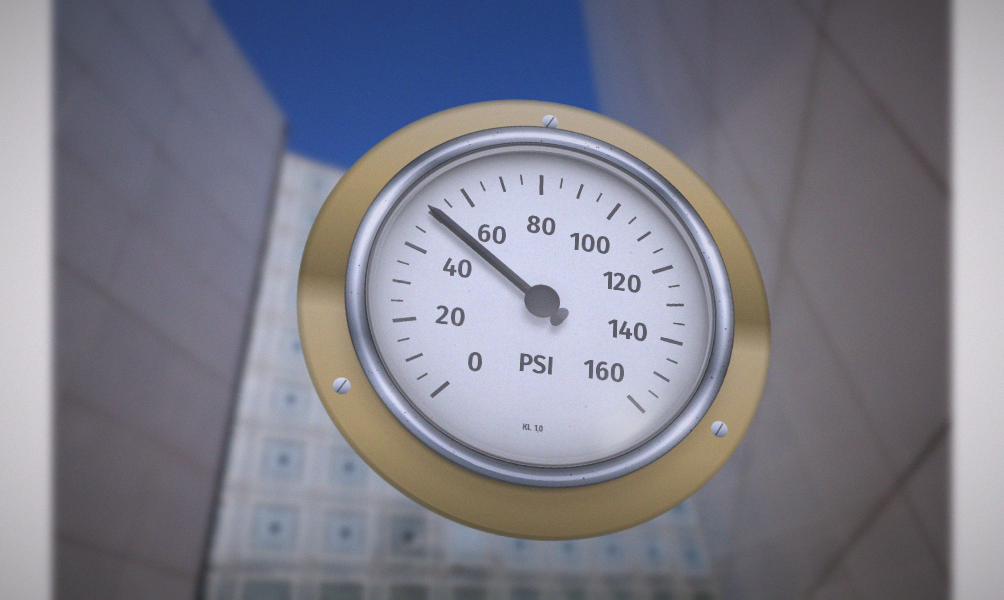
psi 50
